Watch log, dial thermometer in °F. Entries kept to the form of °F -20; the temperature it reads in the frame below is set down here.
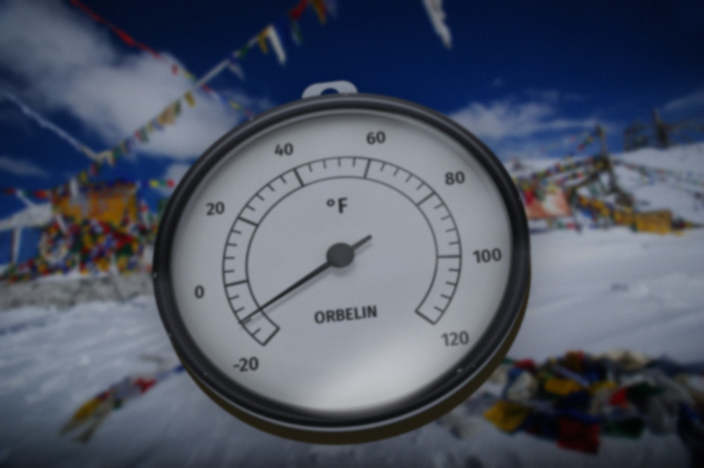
°F -12
